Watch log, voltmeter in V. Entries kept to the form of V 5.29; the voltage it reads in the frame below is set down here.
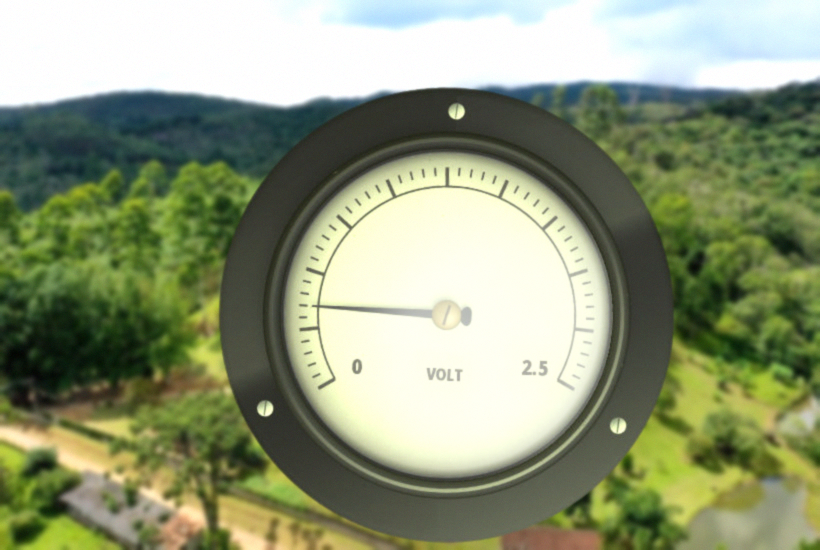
V 0.35
